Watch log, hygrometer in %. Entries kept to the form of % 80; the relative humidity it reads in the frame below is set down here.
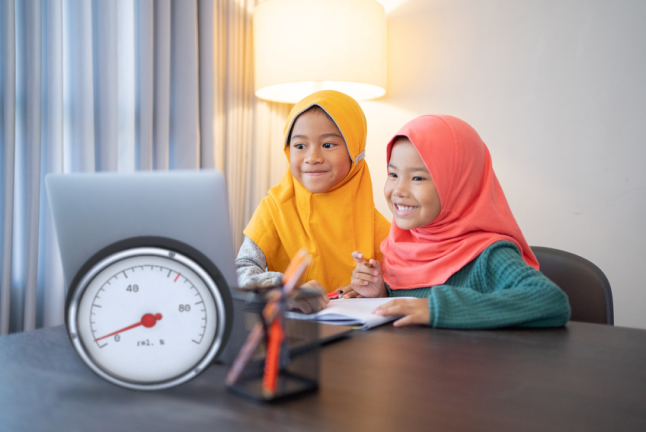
% 4
